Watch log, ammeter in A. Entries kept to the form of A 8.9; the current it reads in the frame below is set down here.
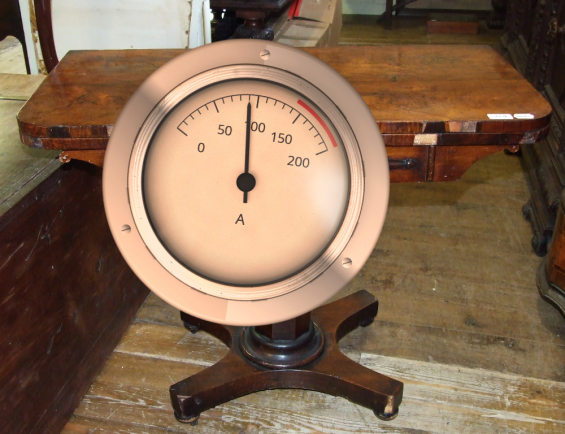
A 90
